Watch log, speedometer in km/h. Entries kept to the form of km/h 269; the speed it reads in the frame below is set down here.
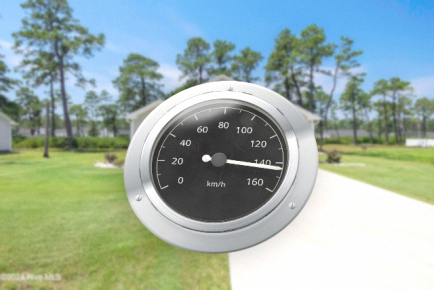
km/h 145
